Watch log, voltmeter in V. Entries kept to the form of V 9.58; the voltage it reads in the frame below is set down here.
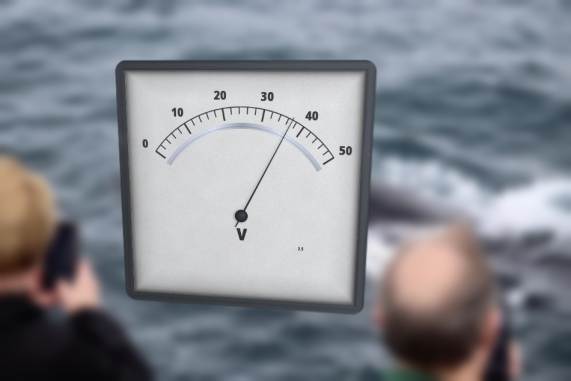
V 37
